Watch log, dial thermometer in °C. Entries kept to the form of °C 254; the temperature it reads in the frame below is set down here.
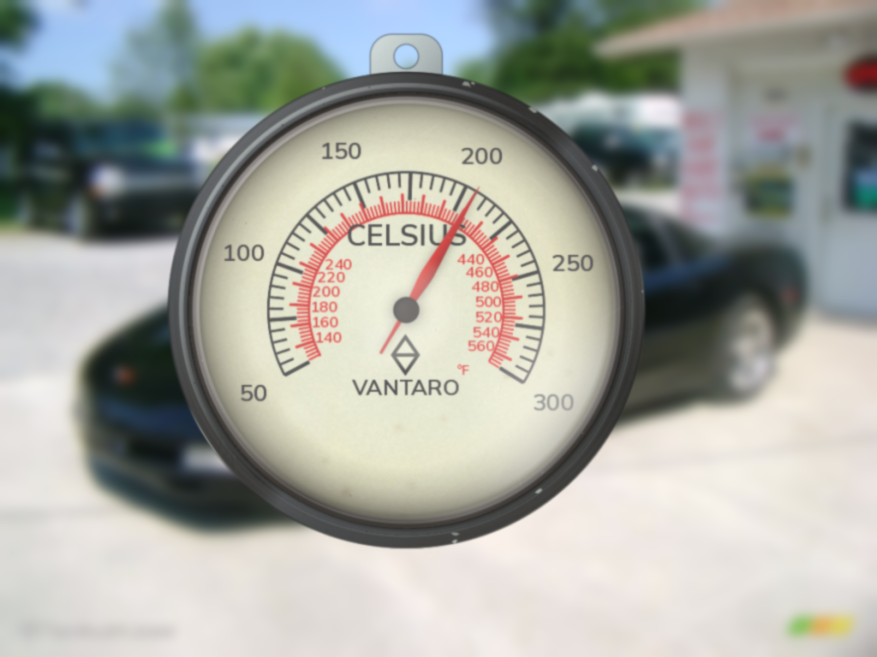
°C 205
